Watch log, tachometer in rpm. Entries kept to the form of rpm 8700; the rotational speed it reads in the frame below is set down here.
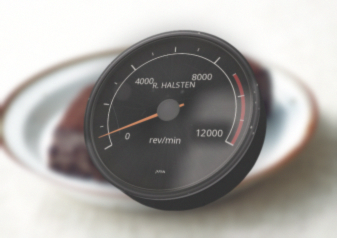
rpm 500
